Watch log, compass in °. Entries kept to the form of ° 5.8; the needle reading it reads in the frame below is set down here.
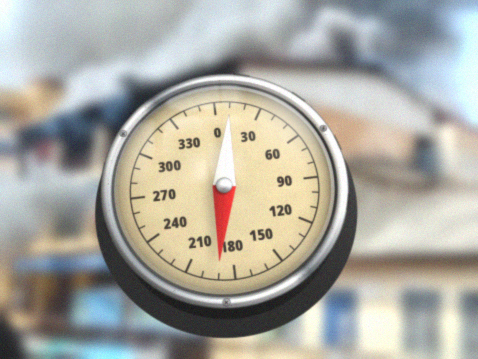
° 190
